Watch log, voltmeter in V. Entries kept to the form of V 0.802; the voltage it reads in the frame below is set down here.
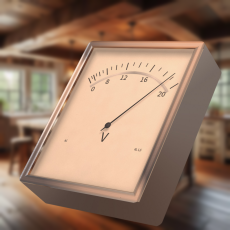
V 19
